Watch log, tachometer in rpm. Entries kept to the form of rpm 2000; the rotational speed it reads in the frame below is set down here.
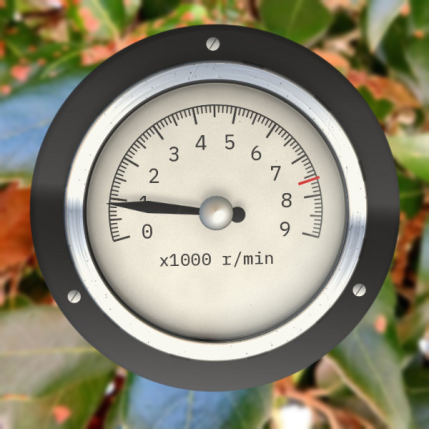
rpm 900
